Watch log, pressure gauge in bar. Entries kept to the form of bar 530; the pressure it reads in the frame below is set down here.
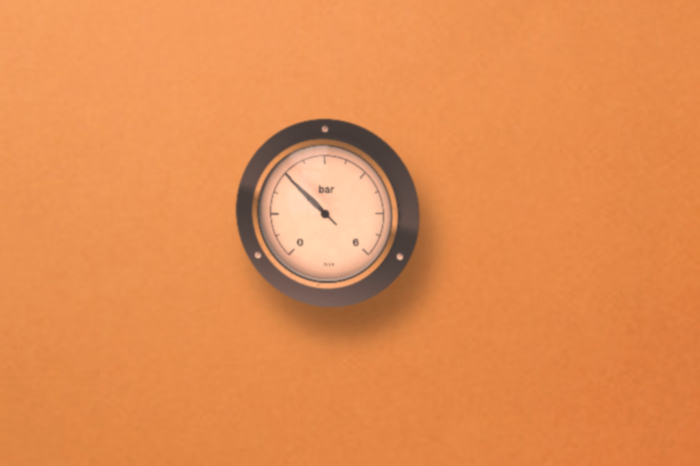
bar 2
